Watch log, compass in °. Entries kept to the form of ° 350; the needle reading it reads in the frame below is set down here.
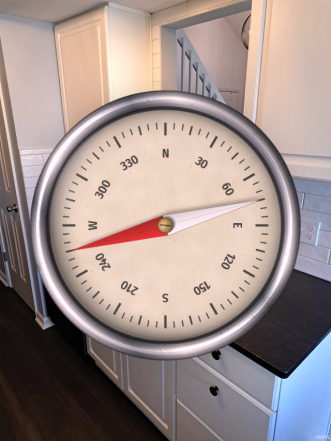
° 255
